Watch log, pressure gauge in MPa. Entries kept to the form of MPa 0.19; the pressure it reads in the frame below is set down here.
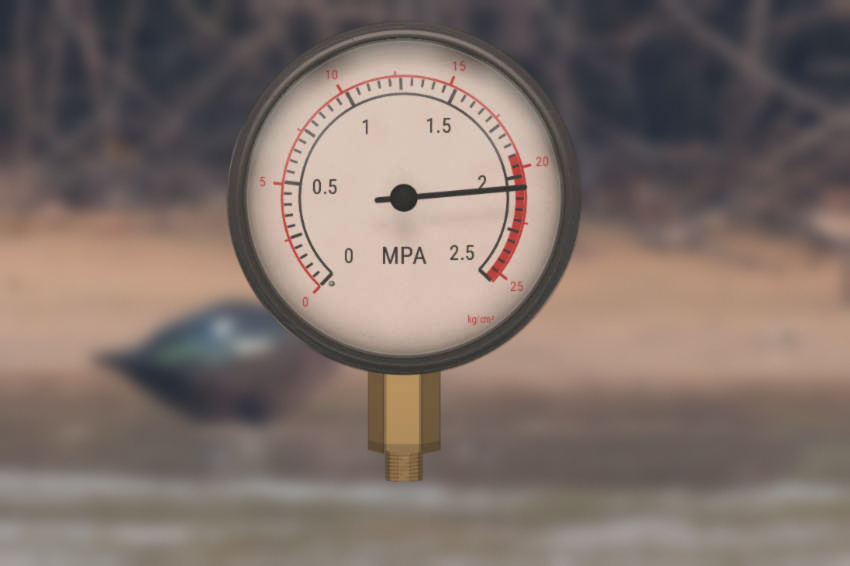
MPa 2.05
